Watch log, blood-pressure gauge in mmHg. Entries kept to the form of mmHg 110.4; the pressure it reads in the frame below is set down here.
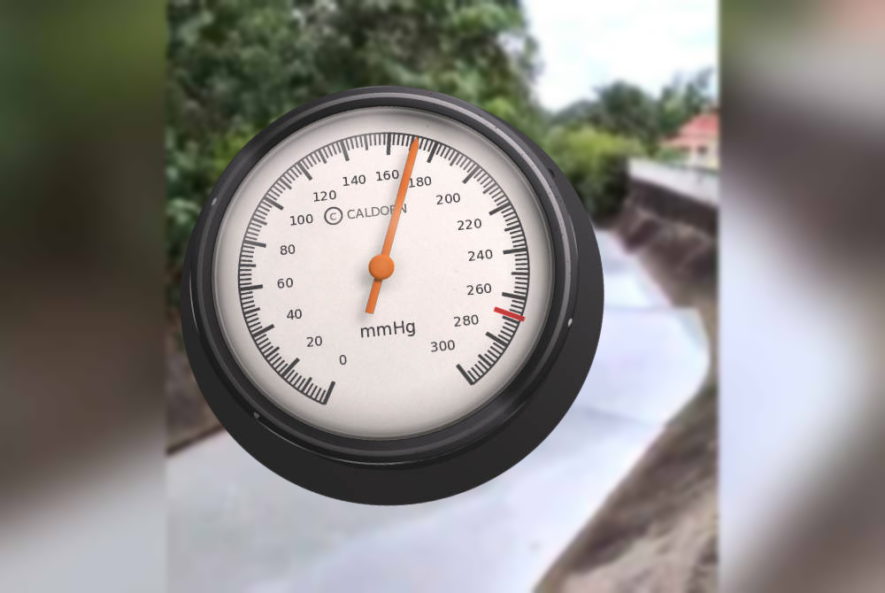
mmHg 172
